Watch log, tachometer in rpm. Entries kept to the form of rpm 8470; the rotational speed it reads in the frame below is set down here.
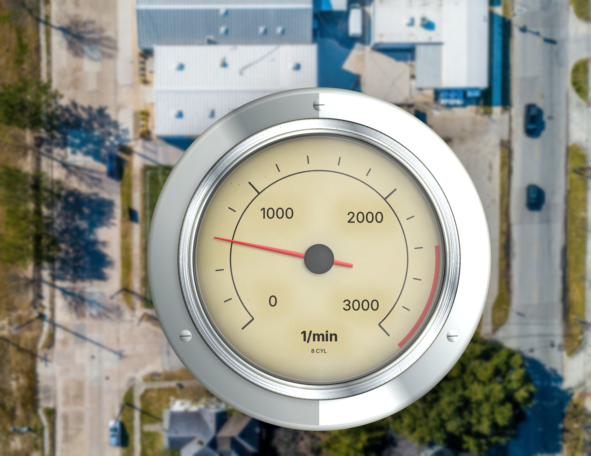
rpm 600
